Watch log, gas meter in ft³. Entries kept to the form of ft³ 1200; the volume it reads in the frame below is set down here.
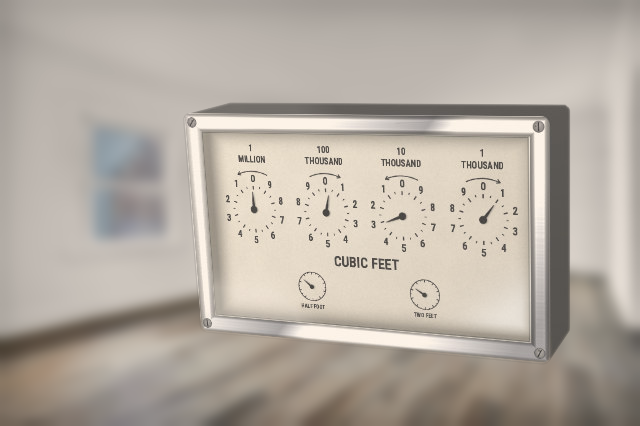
ft³ 3100
